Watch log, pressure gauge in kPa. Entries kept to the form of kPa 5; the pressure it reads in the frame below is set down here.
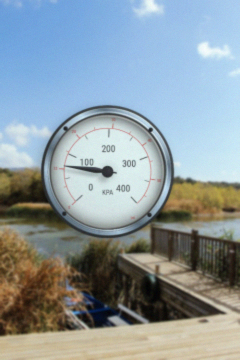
kPa 75
